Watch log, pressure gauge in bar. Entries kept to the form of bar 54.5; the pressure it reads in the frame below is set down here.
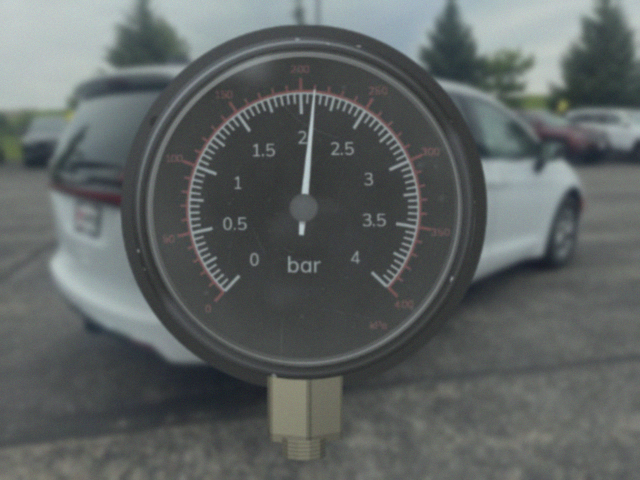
bar 2.1
